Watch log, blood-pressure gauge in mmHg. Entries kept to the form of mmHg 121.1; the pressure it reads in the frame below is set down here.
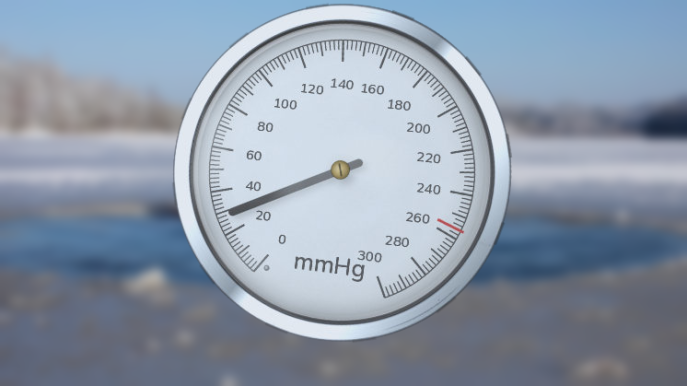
mmHg 28
